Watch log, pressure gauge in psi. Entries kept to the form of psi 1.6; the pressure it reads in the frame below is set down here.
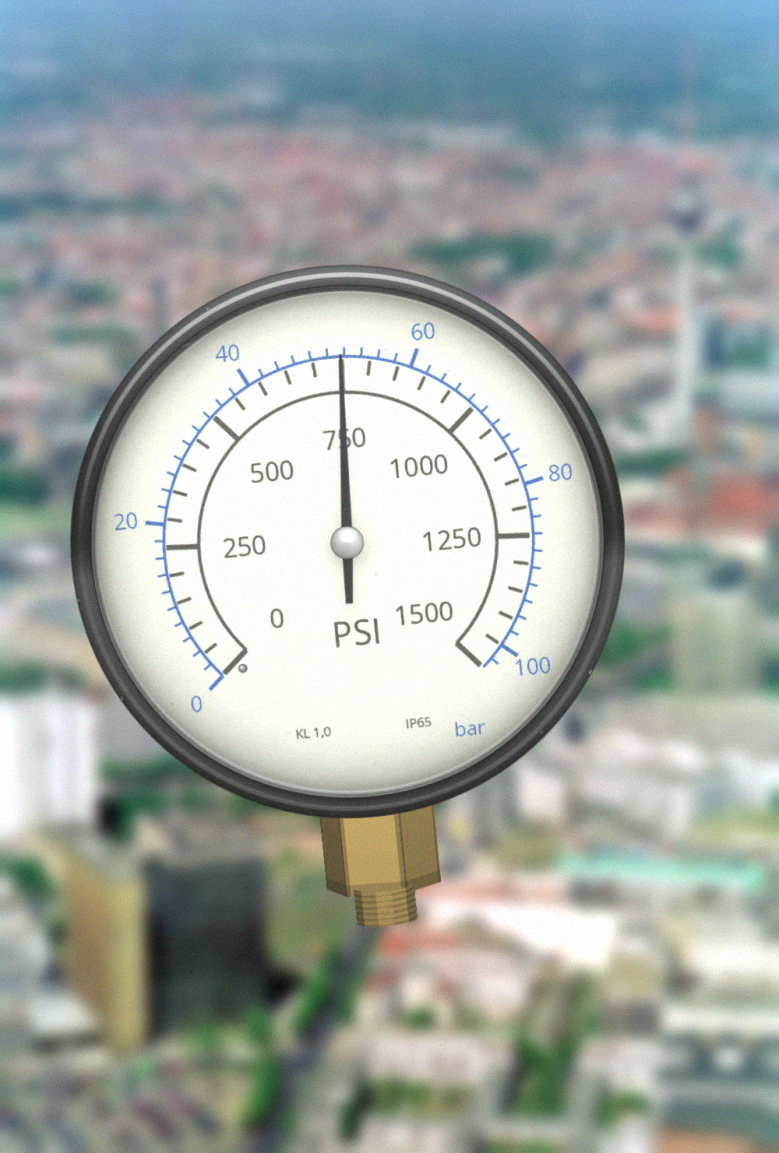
psi 750
